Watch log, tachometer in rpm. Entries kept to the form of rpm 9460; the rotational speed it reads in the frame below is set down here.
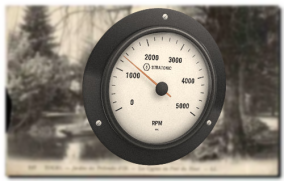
rpm 1300
